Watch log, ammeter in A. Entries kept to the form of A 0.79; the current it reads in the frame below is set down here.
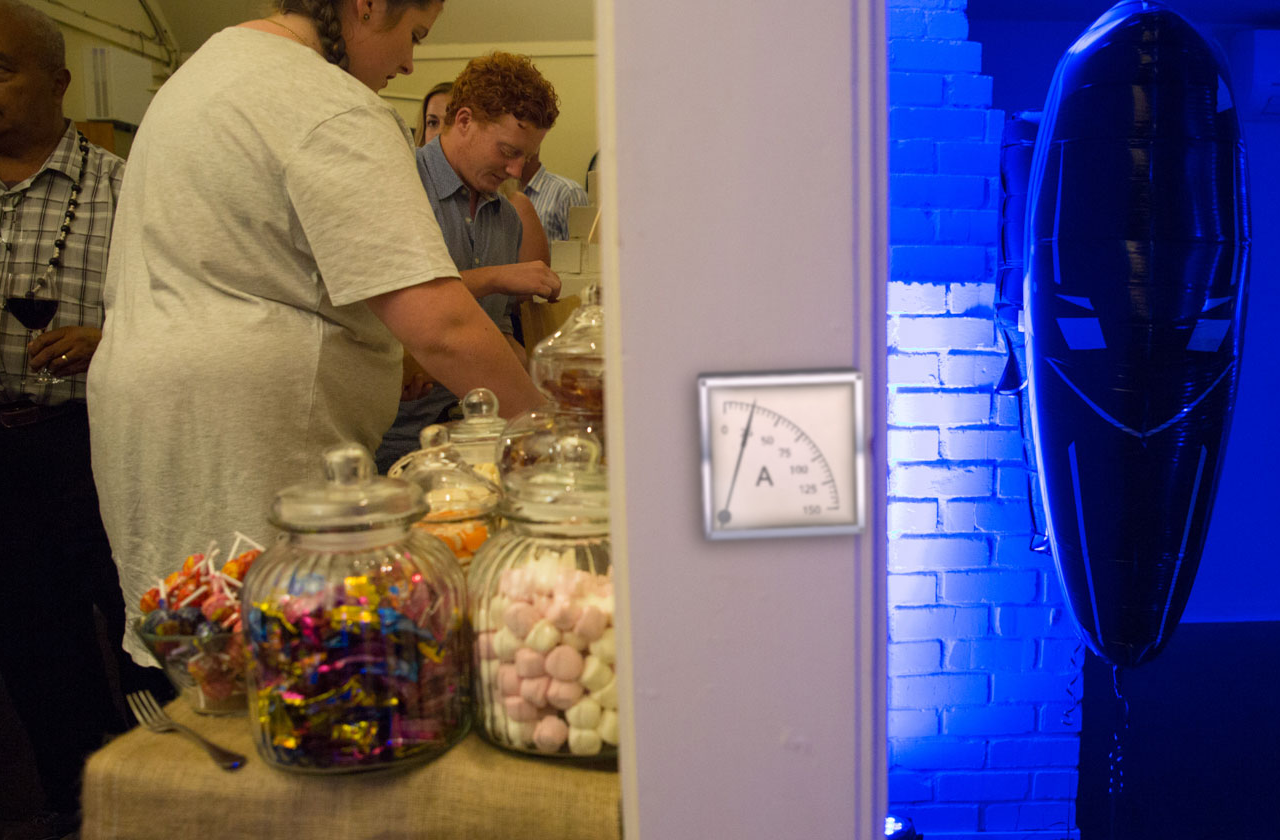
A 25
